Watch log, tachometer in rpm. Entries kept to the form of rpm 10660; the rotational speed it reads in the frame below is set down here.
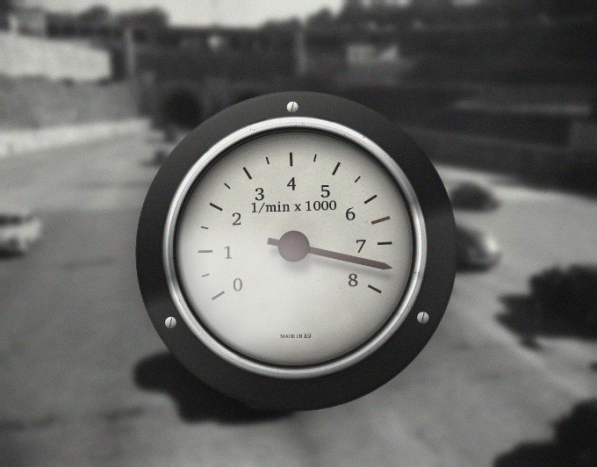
rpm 7500
